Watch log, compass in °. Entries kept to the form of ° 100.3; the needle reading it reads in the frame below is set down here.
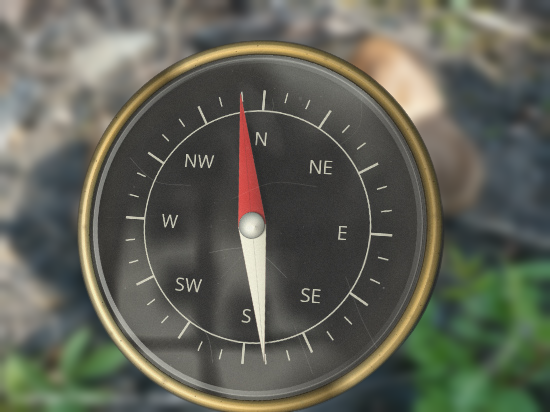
° 350
